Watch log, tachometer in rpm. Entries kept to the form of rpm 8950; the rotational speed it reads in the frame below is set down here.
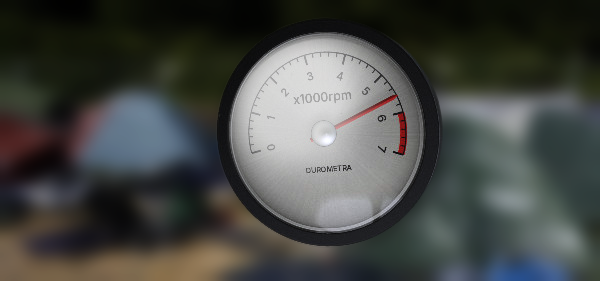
rpm 5600
